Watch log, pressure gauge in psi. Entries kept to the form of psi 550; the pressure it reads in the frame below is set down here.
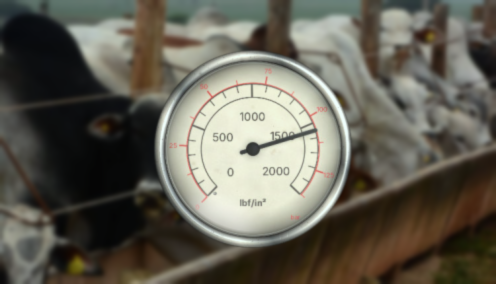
psi 1550
